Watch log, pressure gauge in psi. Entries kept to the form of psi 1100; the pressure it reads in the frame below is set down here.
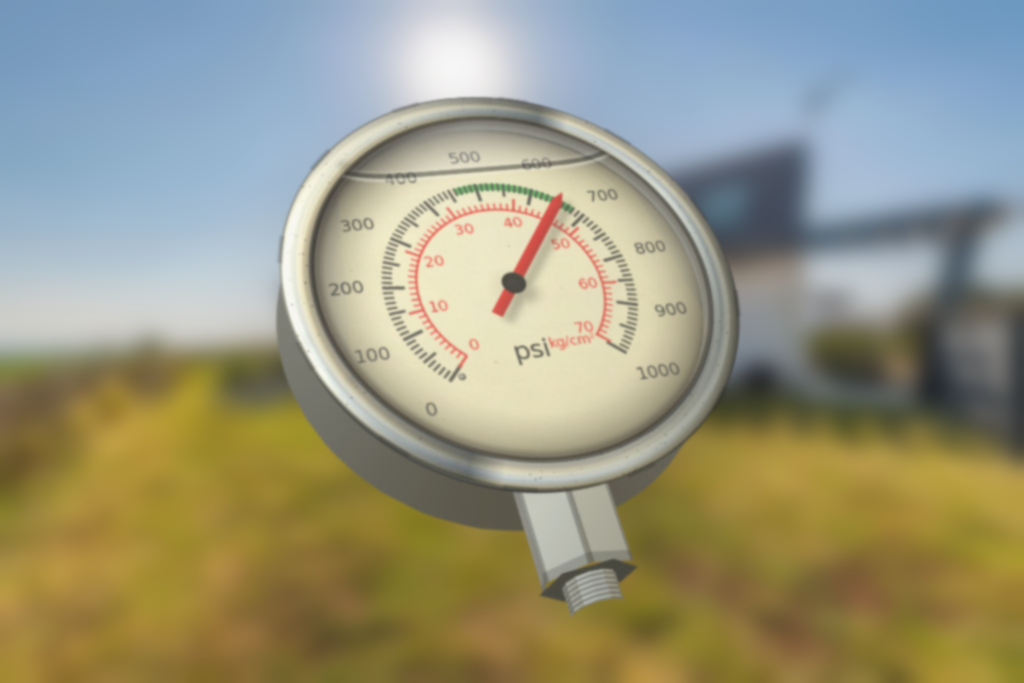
psi 650
